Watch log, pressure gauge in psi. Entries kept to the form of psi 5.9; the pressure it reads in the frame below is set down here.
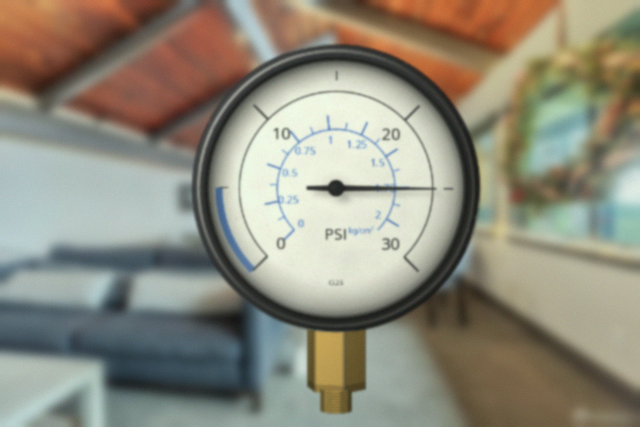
psi 25
